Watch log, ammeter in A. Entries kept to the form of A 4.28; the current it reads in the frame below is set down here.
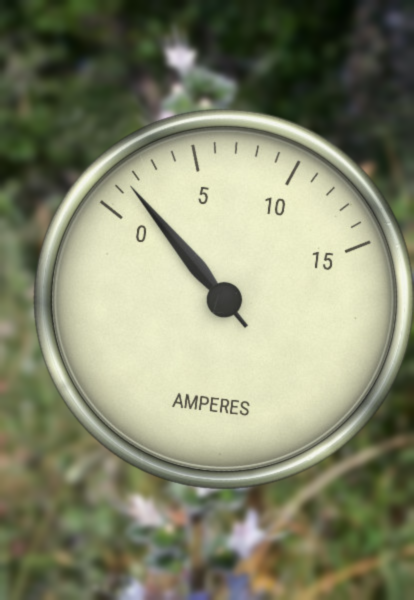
A 1.5
